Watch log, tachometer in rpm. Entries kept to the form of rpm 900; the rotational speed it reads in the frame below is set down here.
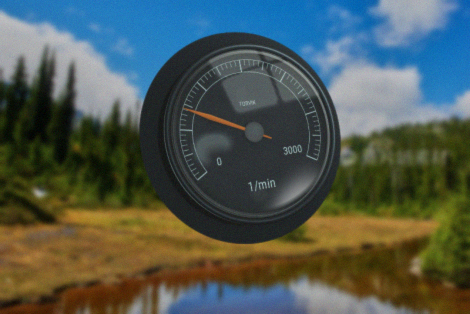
rpm 700
